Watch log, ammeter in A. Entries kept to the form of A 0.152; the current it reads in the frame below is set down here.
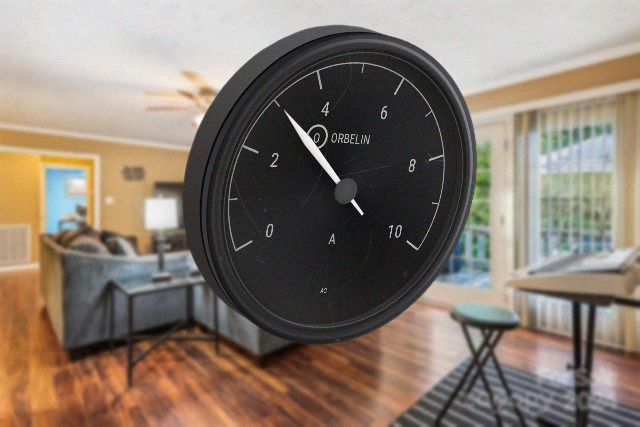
A 3
